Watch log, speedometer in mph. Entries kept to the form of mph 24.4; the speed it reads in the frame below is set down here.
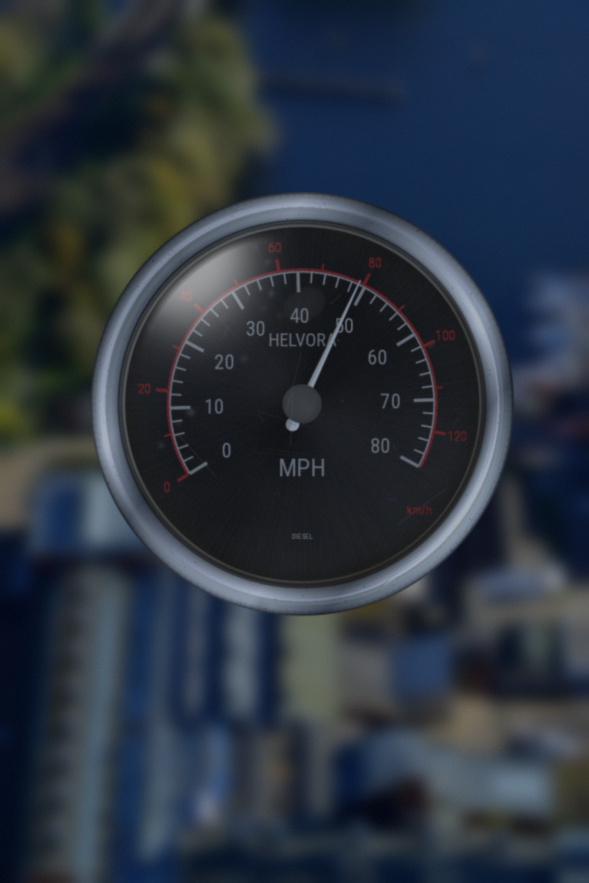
mph 49
